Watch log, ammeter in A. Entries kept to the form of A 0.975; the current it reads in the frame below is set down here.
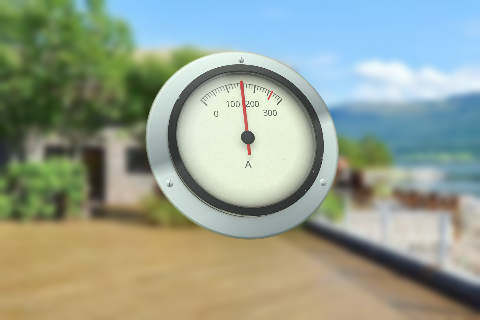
A 150
